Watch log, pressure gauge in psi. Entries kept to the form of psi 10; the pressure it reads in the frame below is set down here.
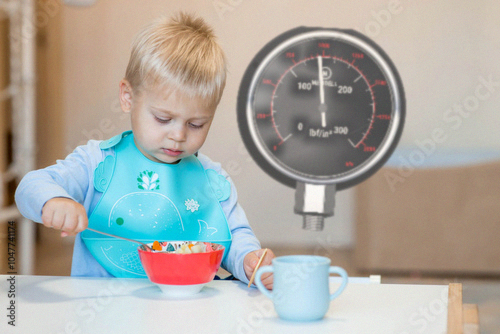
psi 140
